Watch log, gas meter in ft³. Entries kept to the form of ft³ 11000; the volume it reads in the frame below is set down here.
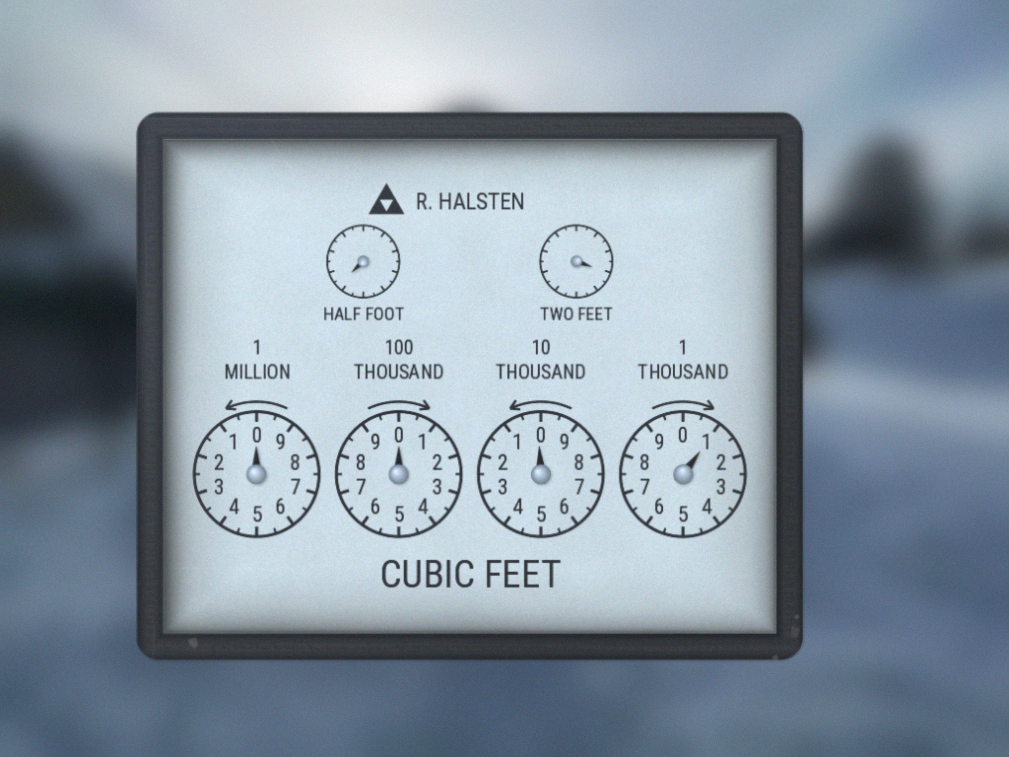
ft³ 100
